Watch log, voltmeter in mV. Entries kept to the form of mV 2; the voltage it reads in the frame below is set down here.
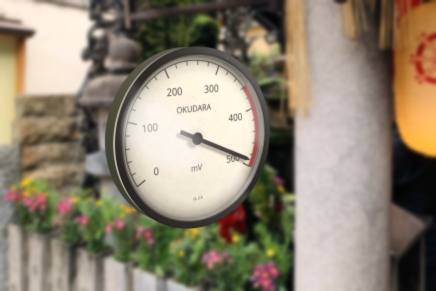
mV 490
